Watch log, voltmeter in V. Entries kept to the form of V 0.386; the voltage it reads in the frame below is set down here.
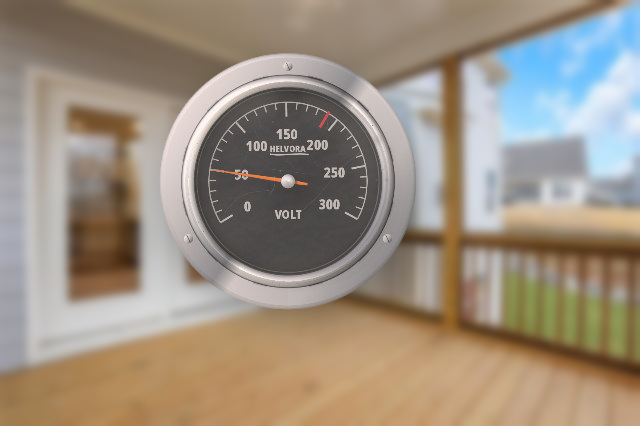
V 50
